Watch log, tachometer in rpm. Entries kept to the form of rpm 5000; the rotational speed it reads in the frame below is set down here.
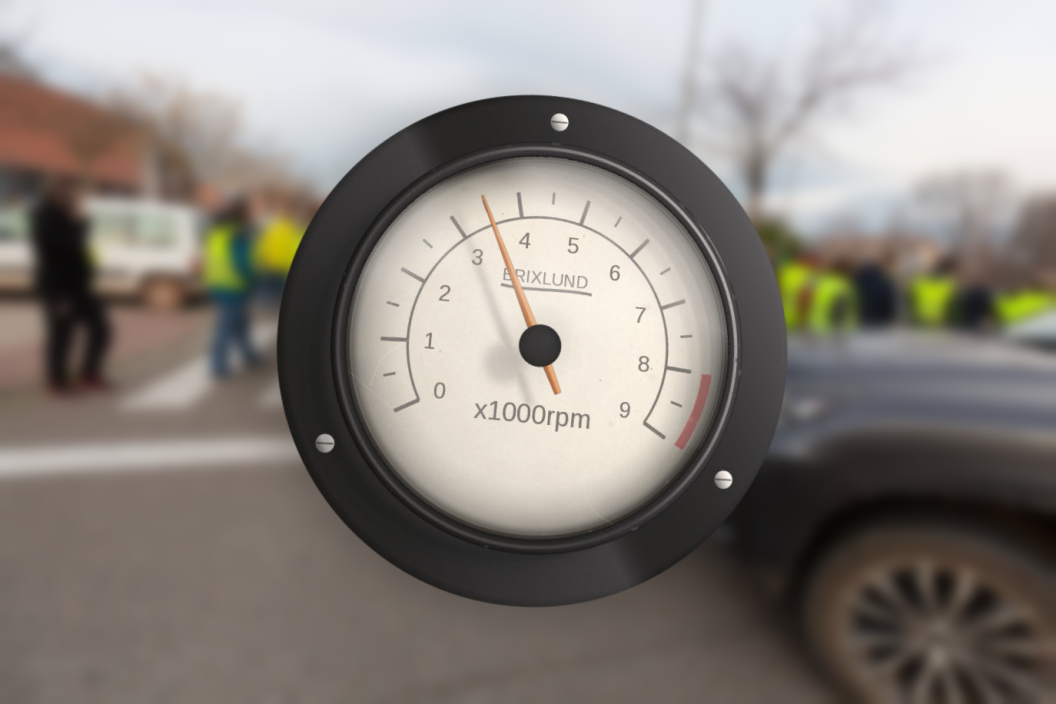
rpm 3500
